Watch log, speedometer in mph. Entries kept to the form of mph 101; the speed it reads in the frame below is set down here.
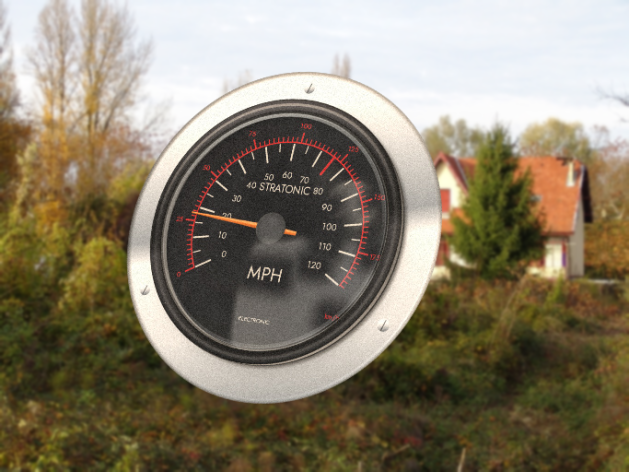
mph 17.5
